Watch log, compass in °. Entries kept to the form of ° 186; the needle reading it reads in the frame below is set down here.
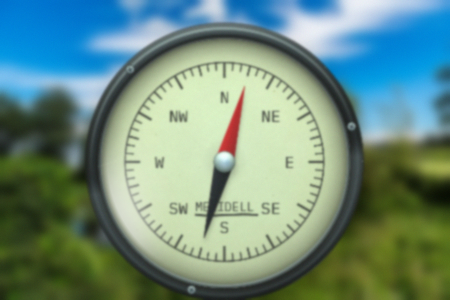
° 15
